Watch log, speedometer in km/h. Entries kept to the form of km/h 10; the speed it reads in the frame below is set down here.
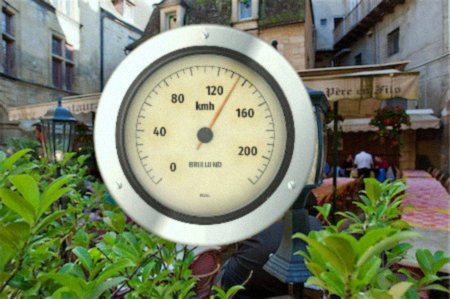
km/h 135
